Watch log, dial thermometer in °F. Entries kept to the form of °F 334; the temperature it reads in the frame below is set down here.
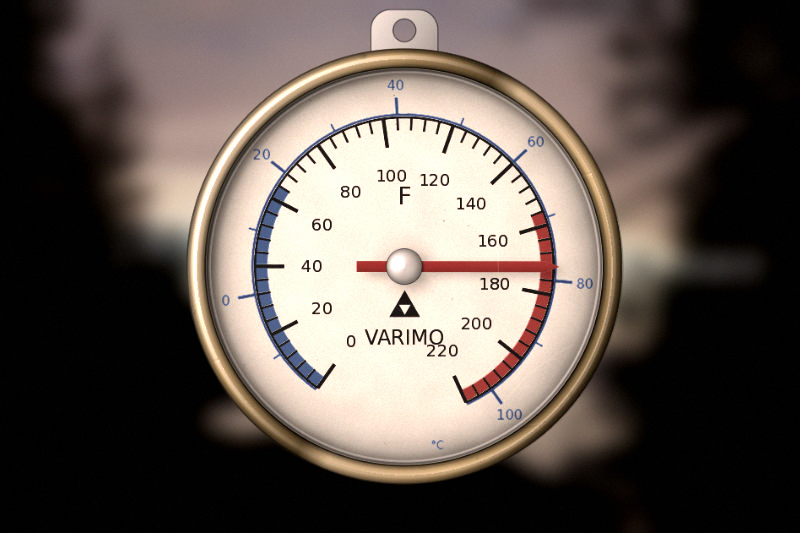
°F 172
